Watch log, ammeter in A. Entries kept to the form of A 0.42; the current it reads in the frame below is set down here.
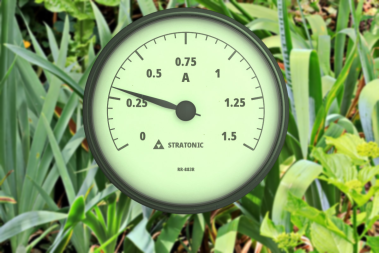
A 0.3
